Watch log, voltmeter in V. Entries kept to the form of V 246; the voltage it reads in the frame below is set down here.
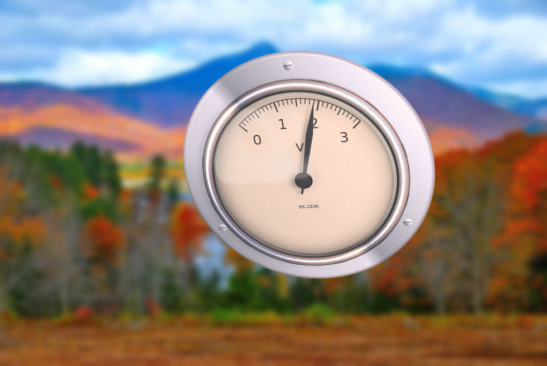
V 1.9
